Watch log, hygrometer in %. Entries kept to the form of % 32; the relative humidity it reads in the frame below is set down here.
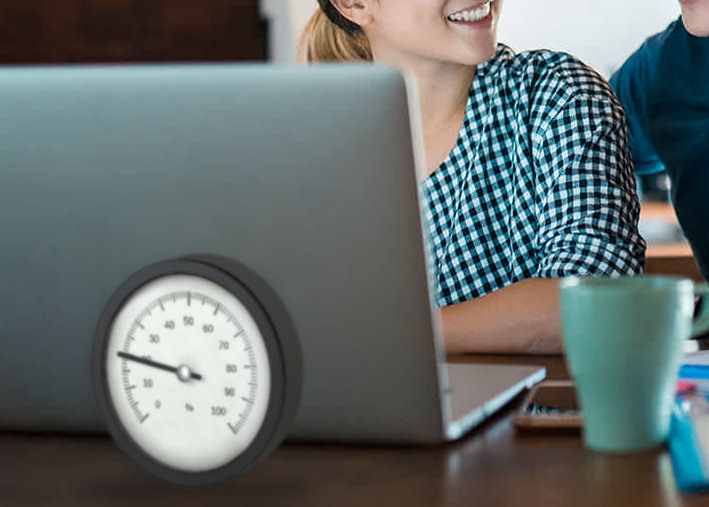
% 20
